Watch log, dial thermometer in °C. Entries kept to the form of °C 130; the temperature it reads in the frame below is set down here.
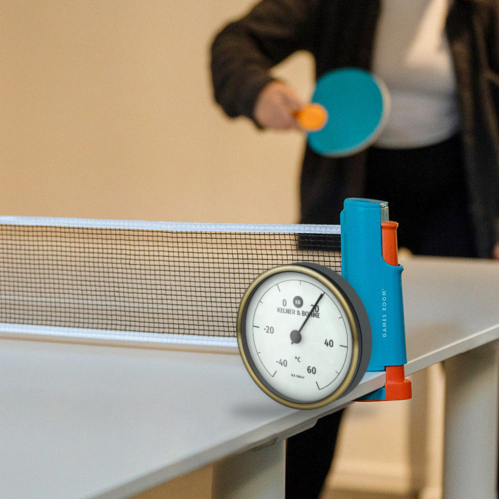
°C 20
